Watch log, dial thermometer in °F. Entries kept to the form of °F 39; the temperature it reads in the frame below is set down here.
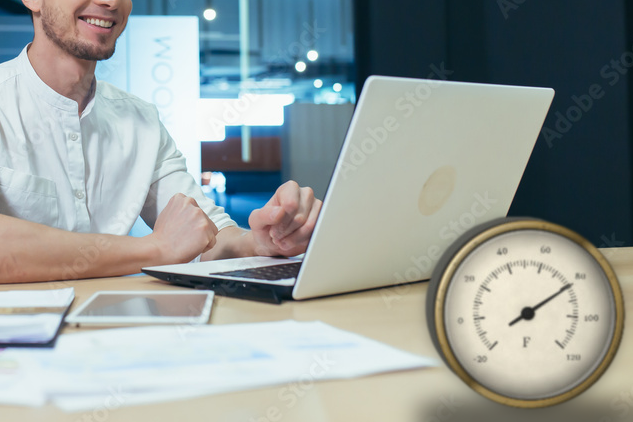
°F 80
